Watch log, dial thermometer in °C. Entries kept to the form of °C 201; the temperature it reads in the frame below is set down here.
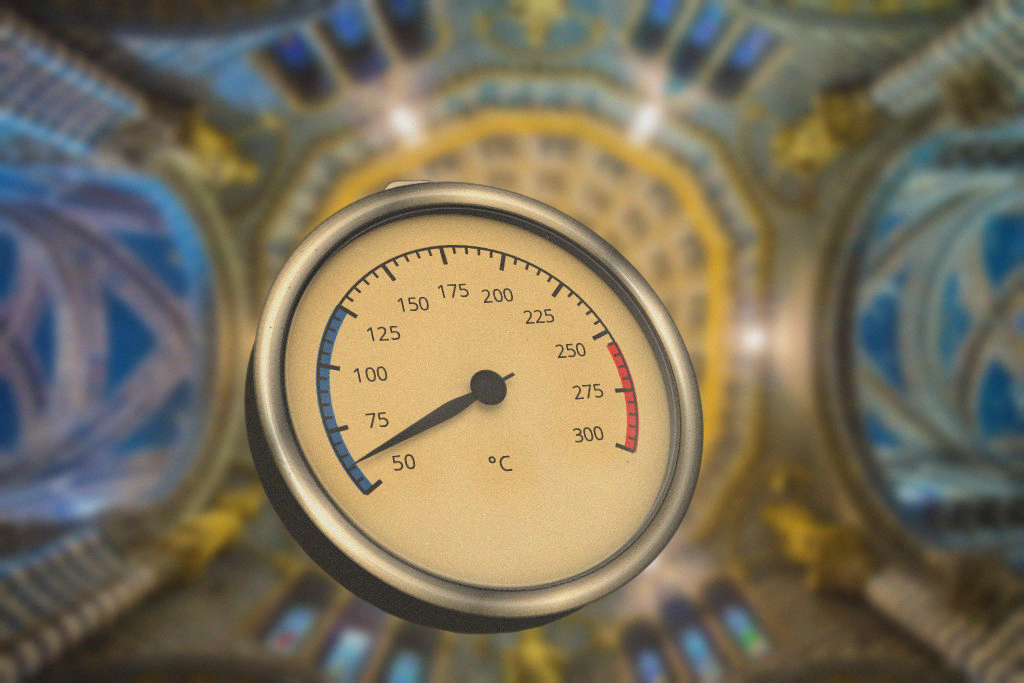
°C 60
